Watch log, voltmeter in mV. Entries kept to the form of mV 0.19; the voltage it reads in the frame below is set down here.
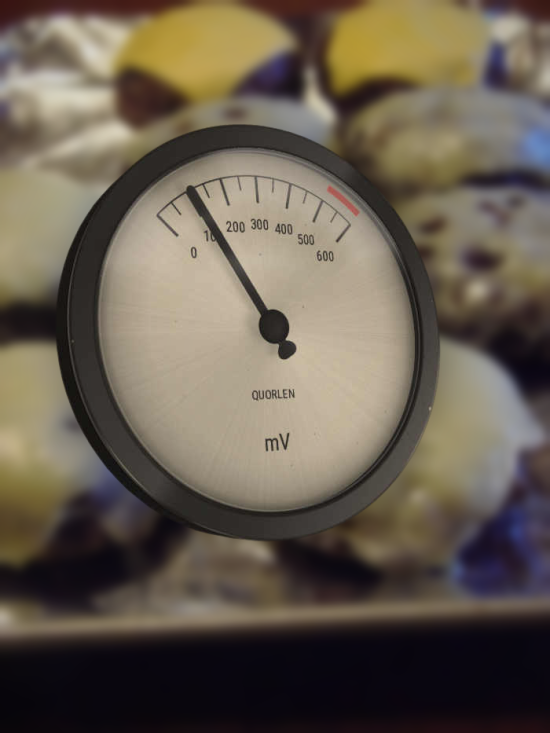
mV 100
